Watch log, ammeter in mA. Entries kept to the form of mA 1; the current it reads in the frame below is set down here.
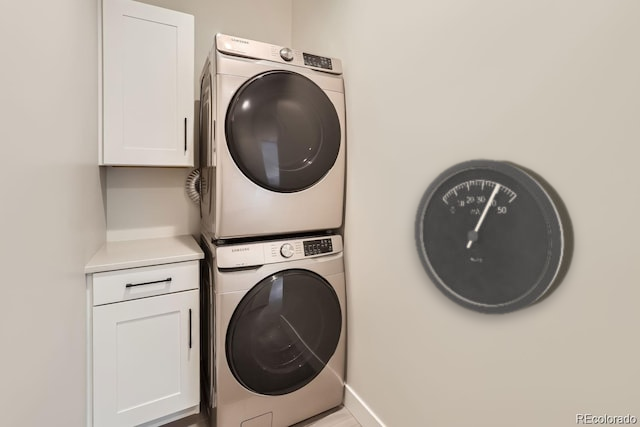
mA 40
